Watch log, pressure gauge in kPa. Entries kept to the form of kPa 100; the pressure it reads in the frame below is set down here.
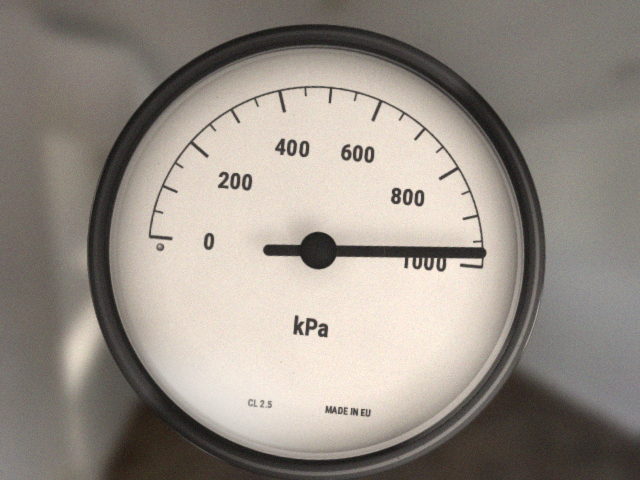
kPa 975
